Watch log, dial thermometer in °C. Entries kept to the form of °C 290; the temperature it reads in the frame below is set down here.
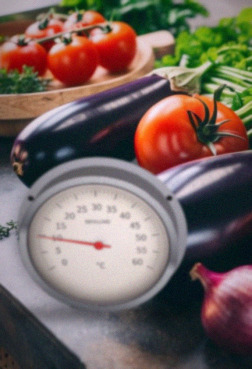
°C 10
